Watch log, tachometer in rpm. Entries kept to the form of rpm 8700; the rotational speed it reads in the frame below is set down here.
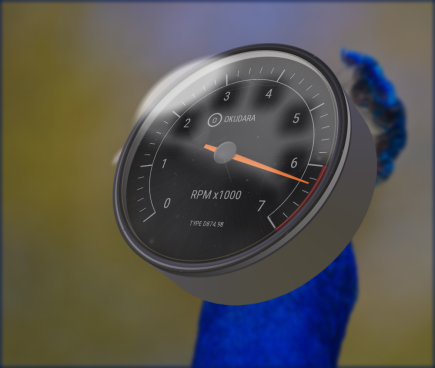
rpm 6300
